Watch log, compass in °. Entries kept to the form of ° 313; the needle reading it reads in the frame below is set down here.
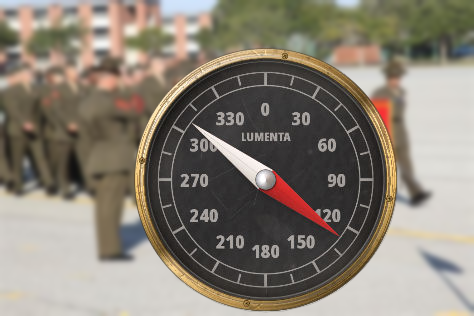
° 127.5
